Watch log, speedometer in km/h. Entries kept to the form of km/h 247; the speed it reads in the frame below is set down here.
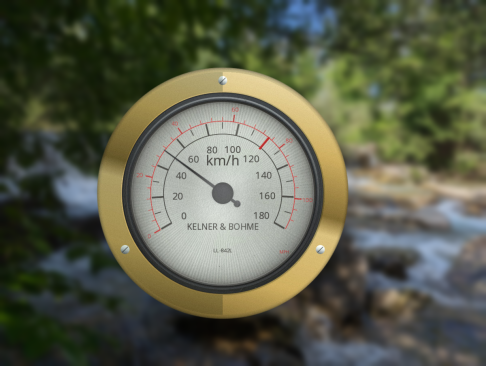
km/h 50
